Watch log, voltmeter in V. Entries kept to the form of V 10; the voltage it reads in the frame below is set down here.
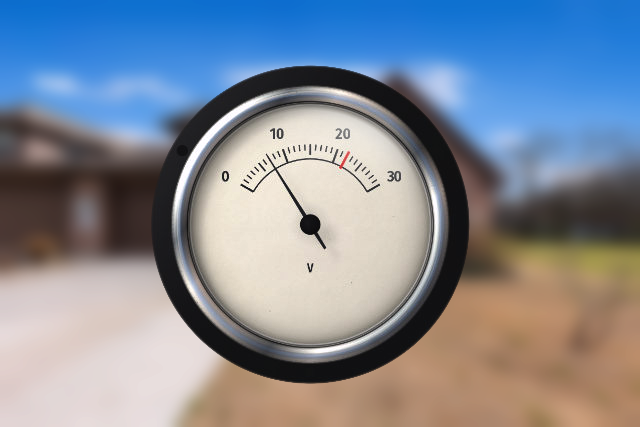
V 7
